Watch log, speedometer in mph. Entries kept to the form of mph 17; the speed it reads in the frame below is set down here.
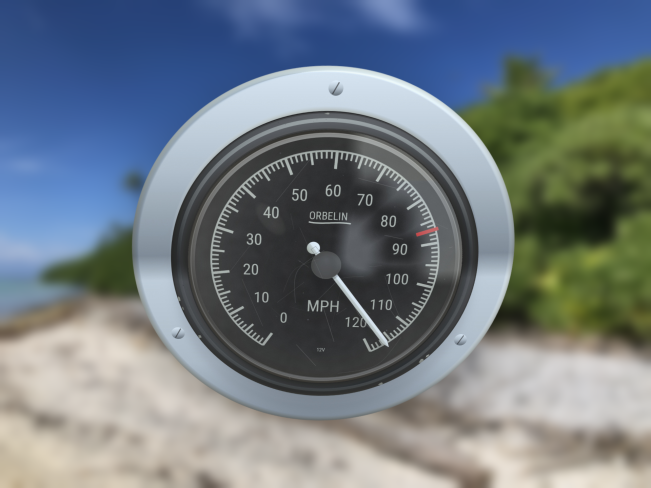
mph 116
